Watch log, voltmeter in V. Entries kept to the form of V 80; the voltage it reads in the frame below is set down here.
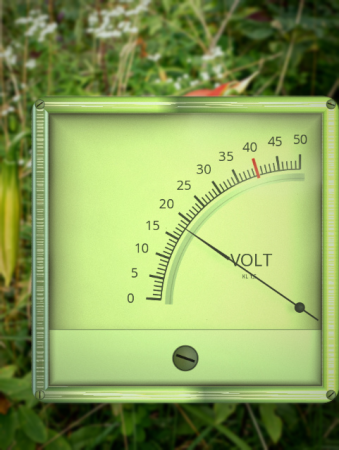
V 18
